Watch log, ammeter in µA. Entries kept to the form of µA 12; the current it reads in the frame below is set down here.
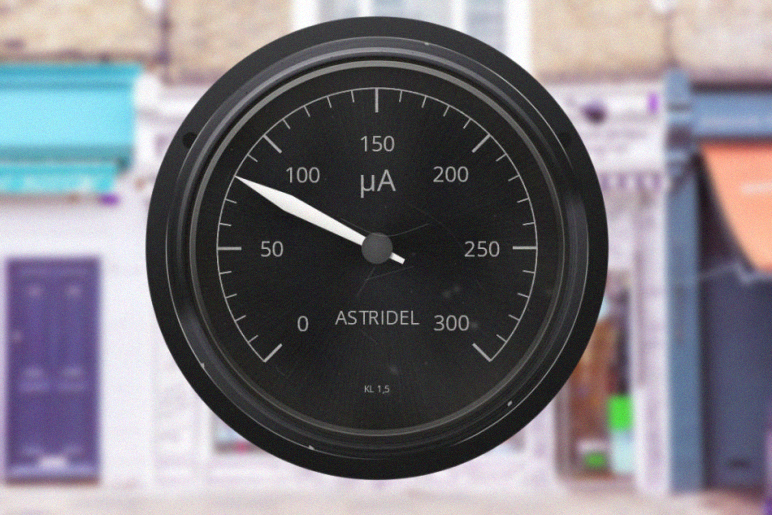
µA 80
